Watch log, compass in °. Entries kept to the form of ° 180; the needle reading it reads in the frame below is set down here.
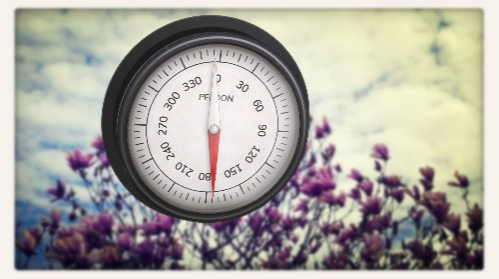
° 175
